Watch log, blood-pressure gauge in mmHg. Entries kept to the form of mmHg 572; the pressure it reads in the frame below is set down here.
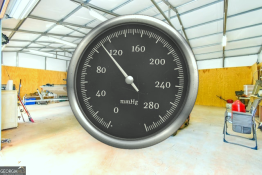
mmHg 110
